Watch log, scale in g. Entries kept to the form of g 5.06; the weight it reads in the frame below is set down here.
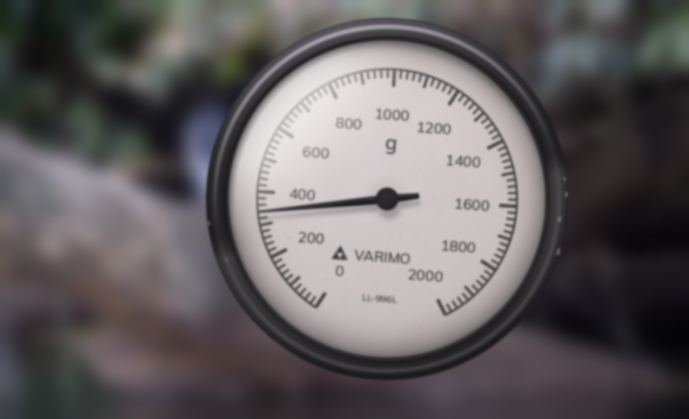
g 340
